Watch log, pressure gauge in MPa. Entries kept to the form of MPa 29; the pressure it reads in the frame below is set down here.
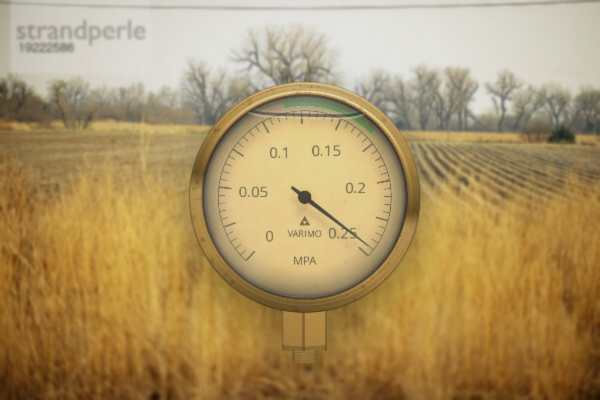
MPa 0.245
